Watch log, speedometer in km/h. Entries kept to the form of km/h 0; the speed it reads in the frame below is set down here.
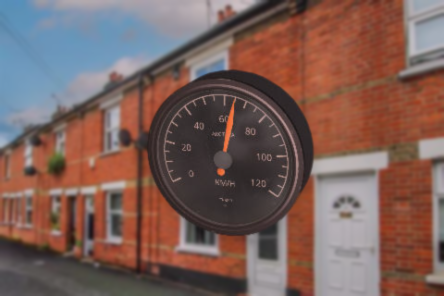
km/h 65
